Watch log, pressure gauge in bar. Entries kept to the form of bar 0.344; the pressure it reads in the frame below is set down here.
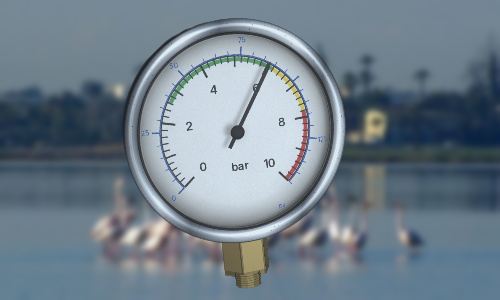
bar 6
